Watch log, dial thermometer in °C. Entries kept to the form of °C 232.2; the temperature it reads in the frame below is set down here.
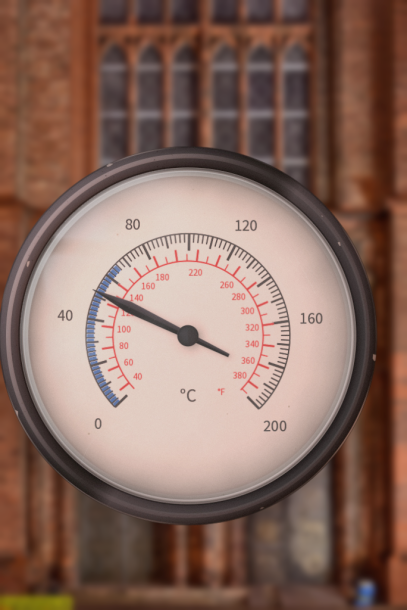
°C 52
